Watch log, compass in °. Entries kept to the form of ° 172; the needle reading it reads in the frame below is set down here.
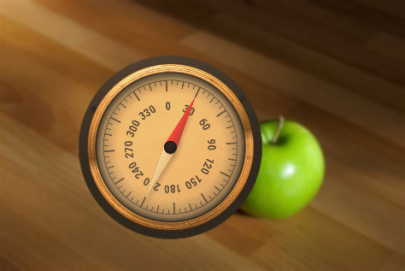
° 30
